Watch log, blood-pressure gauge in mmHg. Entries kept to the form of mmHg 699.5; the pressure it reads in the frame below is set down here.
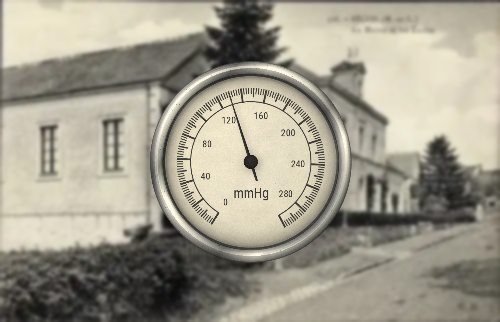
mmHg 130
